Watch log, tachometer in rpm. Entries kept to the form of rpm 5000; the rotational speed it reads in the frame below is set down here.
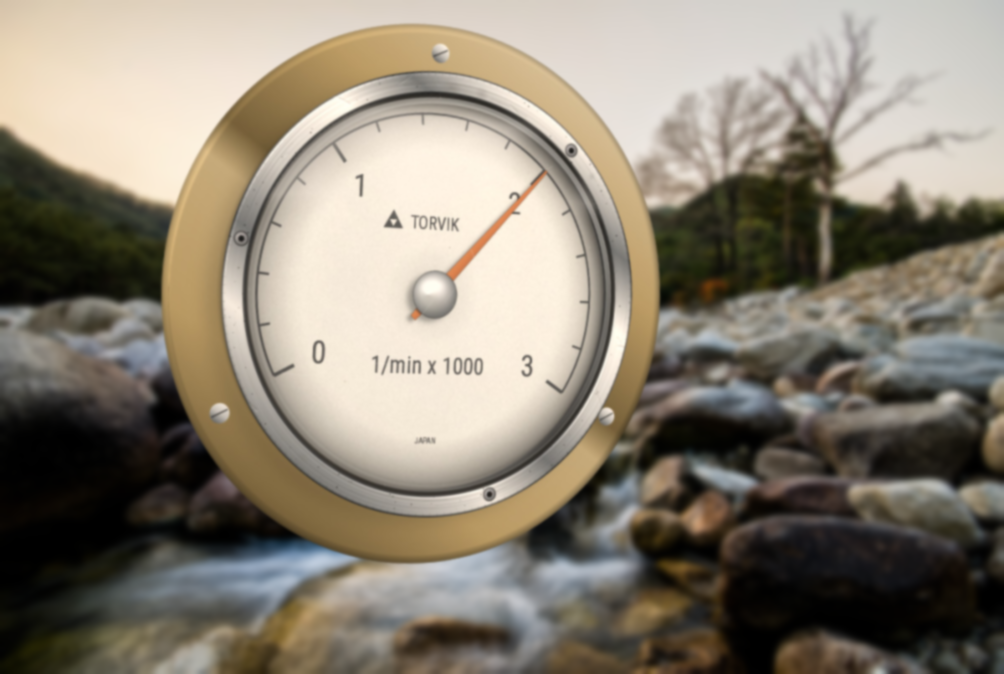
rpm 2000
